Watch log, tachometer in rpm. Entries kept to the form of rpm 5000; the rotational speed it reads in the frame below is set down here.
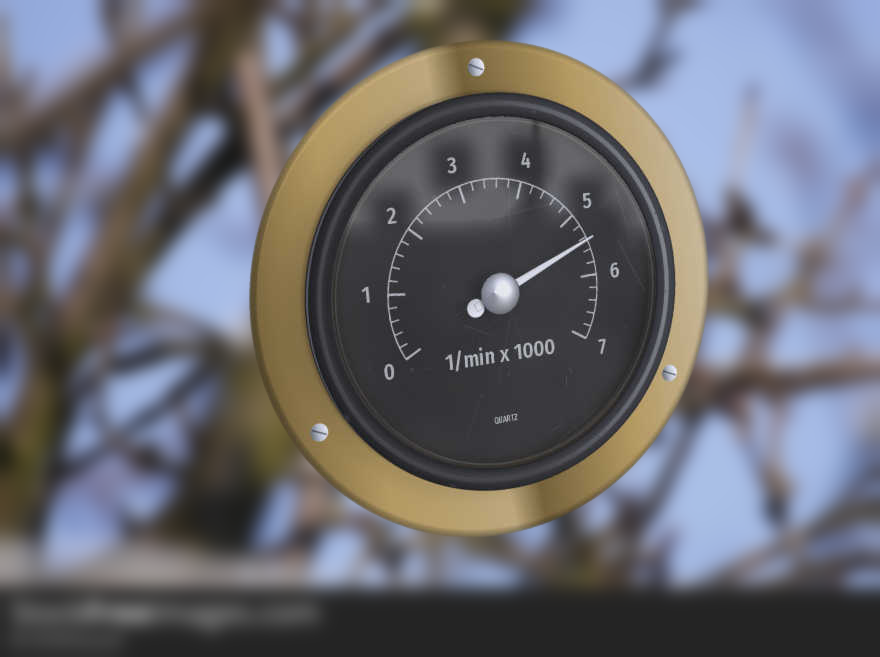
rpm 5400
